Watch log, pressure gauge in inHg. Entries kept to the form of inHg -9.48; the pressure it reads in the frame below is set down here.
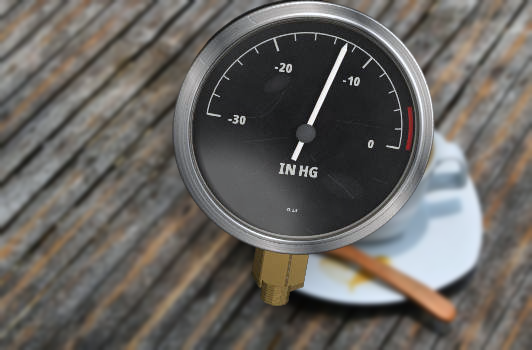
inHg -13
